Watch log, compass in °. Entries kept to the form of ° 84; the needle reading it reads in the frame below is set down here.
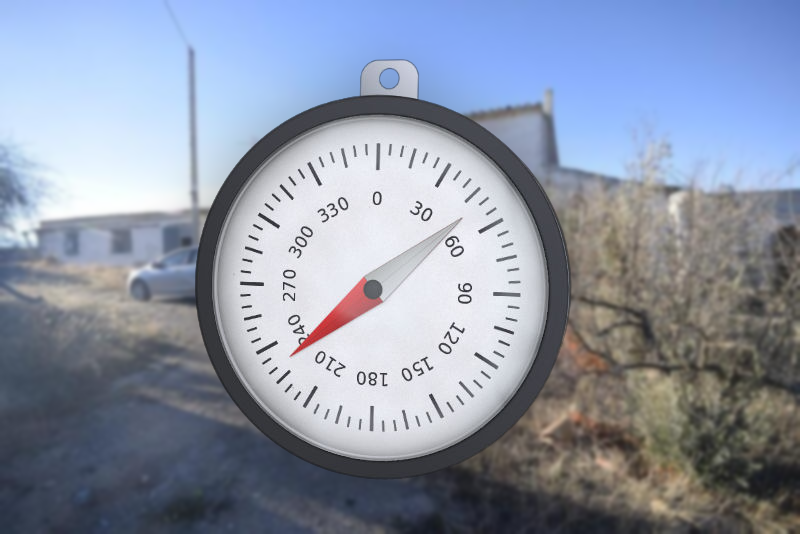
° 230
